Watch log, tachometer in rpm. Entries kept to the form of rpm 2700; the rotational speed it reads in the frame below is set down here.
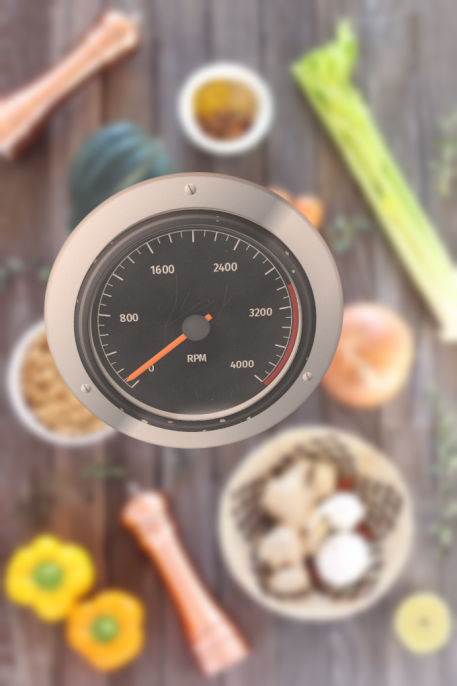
rpm 100
